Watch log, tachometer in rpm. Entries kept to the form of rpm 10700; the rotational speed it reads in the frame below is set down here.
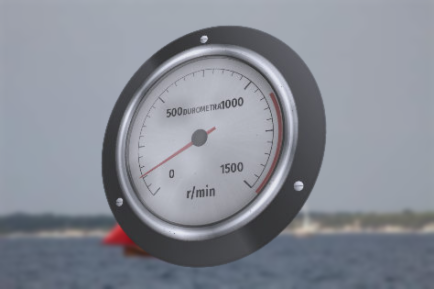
rpm 100
